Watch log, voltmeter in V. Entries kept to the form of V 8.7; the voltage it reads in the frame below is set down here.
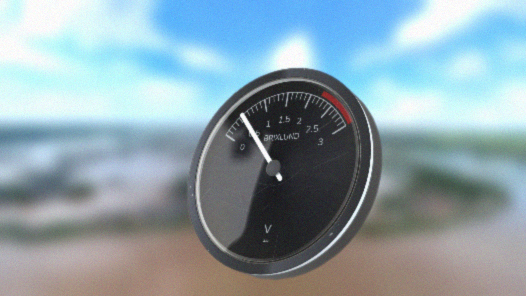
V 0.5
